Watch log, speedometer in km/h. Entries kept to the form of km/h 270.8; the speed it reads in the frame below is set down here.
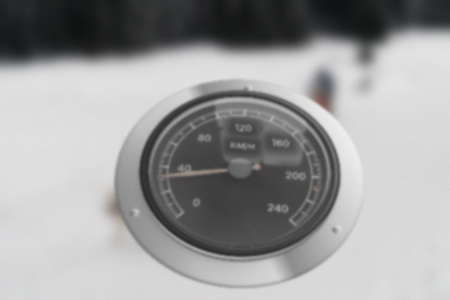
km/h 30
